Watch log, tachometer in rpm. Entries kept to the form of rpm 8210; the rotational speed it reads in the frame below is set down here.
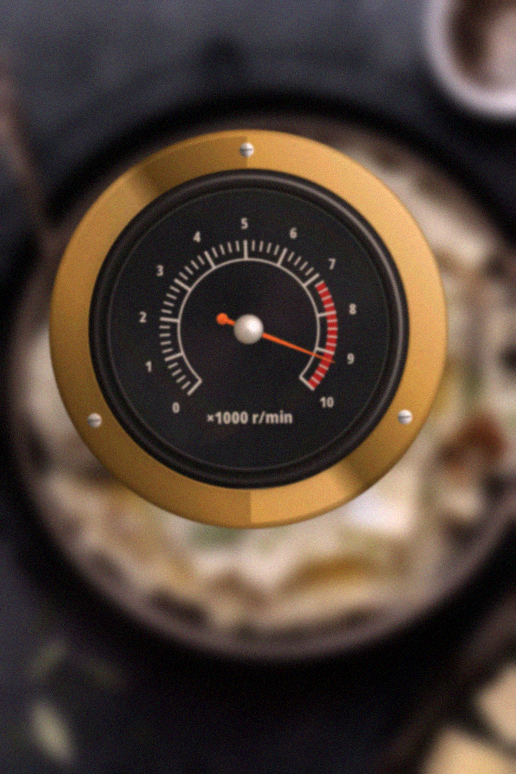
rpm 9200
